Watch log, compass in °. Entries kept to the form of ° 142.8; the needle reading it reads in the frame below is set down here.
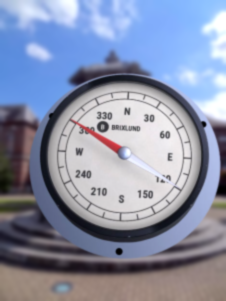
° 300
